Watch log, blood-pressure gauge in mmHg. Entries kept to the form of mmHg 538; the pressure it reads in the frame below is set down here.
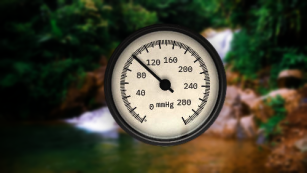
mmHg 100
